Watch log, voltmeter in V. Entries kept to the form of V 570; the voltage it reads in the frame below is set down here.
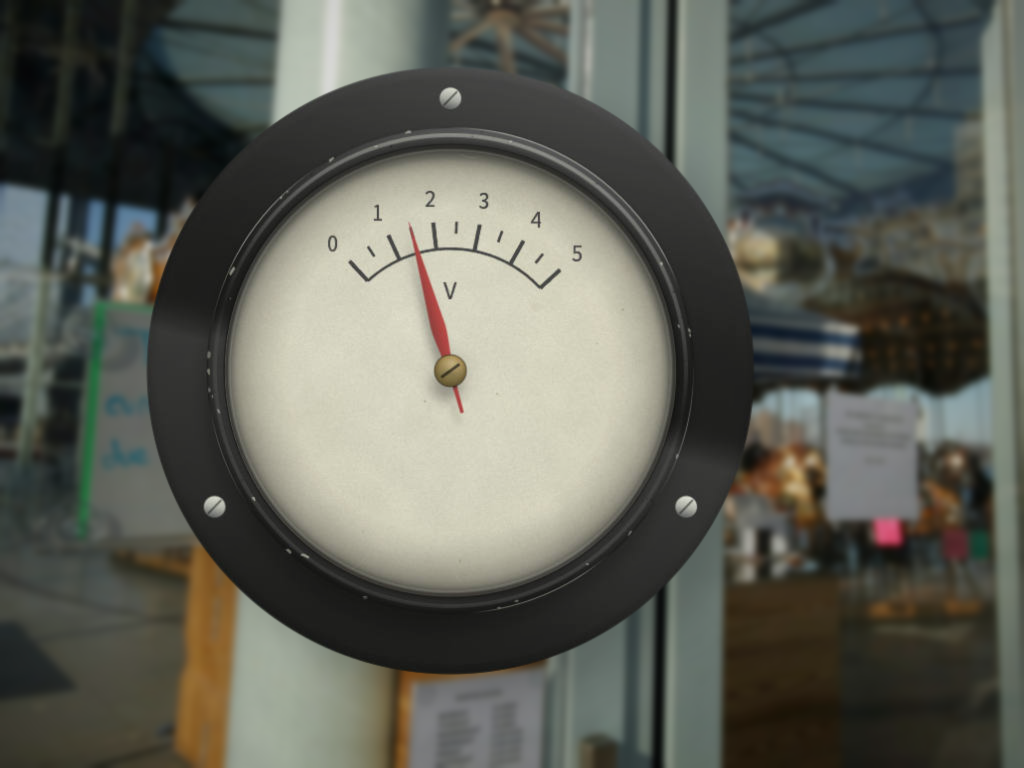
V 1.5
